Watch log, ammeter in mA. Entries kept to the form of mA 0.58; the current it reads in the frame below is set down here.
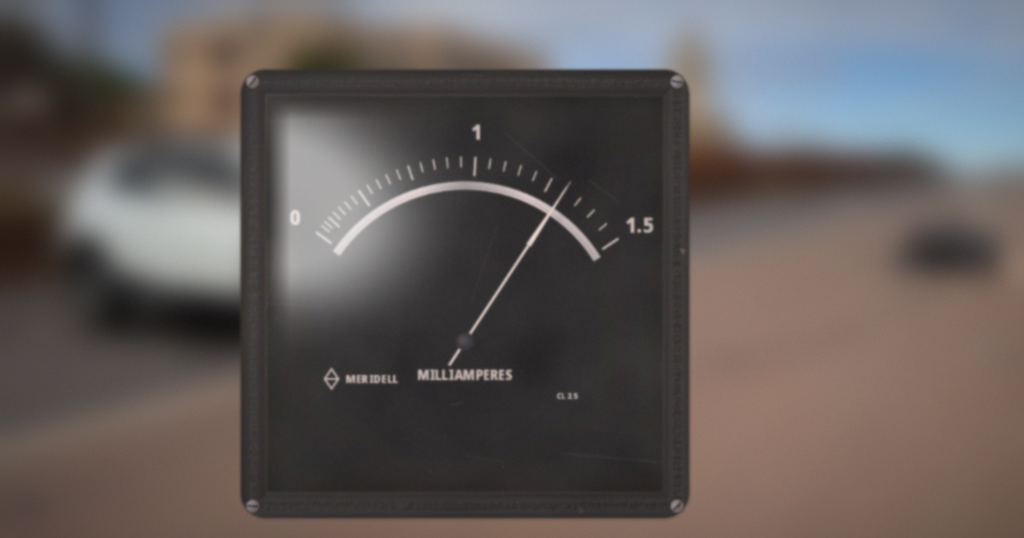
mA 1.3
